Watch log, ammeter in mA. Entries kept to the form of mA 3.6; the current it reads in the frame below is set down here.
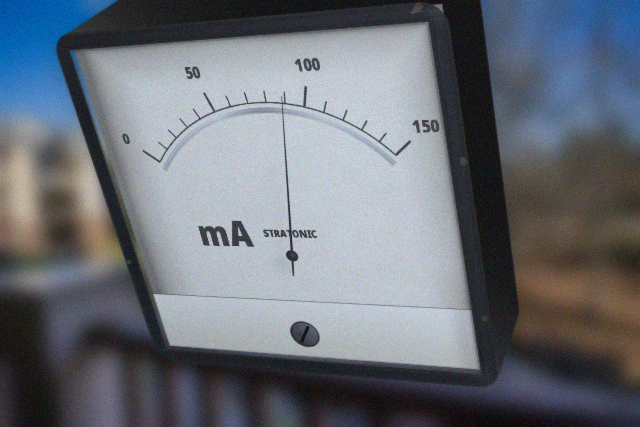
mA 90
